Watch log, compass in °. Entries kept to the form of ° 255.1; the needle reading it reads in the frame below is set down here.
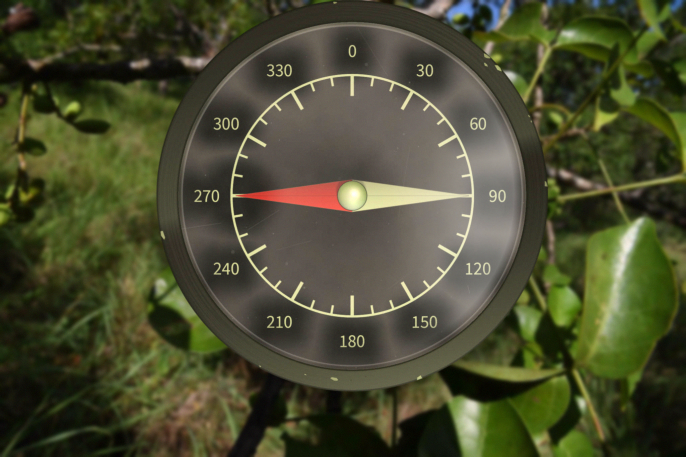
° 270
